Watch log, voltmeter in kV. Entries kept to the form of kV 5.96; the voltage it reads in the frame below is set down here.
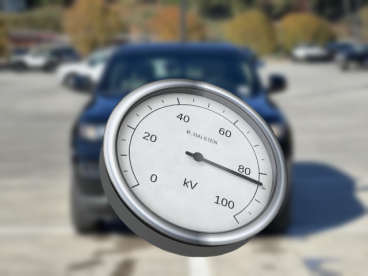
kV 85
